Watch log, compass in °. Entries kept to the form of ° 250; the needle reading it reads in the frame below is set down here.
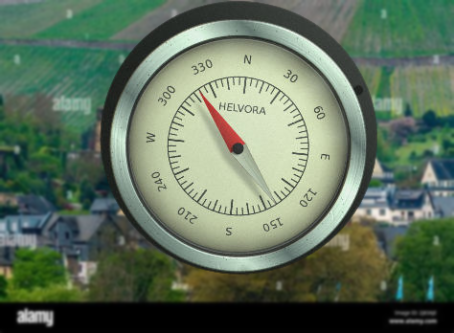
° 320
